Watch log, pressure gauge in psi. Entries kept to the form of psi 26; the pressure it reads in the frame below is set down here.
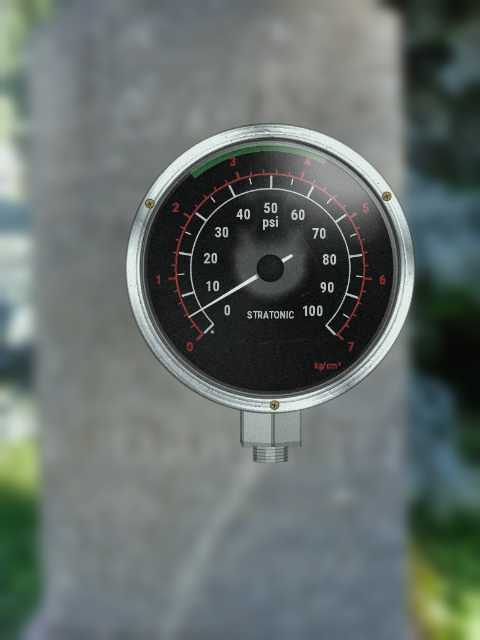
psi 5
